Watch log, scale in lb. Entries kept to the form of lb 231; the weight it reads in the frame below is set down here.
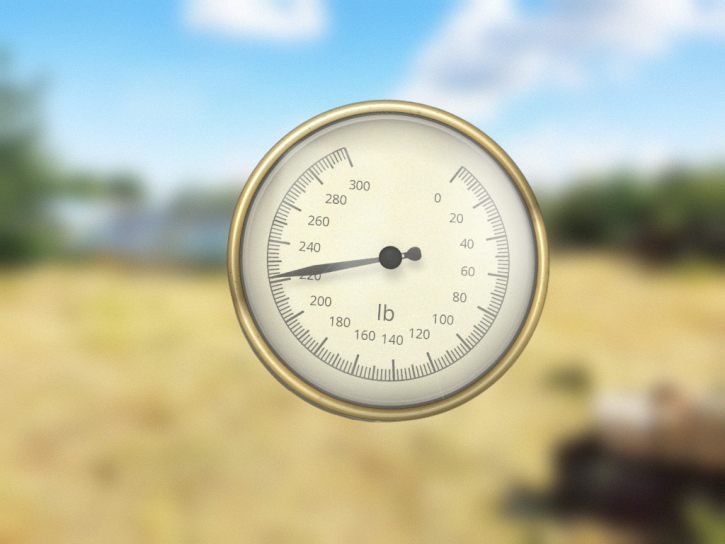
lb 222
